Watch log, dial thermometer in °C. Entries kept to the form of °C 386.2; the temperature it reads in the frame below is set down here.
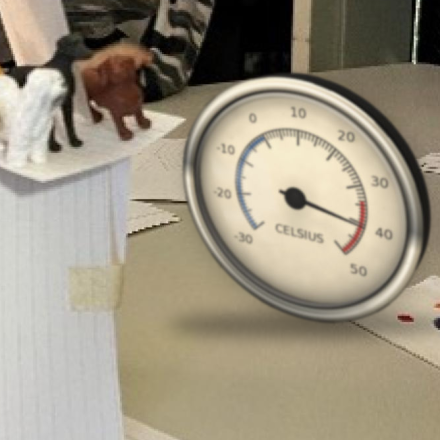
°C 40
